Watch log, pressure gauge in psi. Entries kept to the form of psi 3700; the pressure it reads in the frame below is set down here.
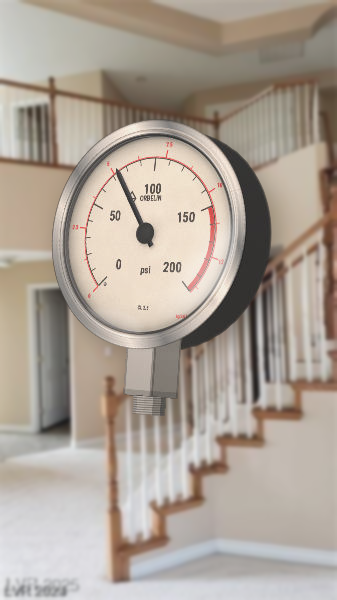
psi 75
